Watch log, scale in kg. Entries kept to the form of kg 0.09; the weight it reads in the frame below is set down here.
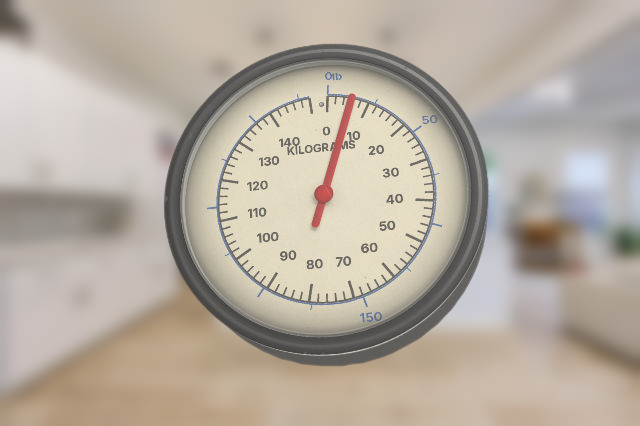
kg 6
